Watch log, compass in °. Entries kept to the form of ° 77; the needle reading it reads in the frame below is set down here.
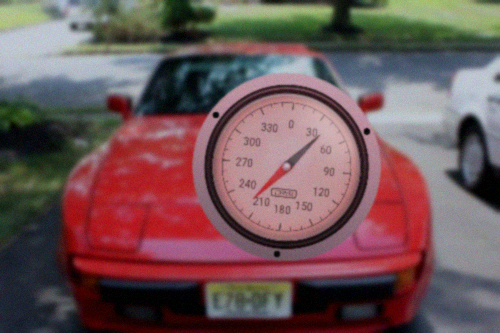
° 220
